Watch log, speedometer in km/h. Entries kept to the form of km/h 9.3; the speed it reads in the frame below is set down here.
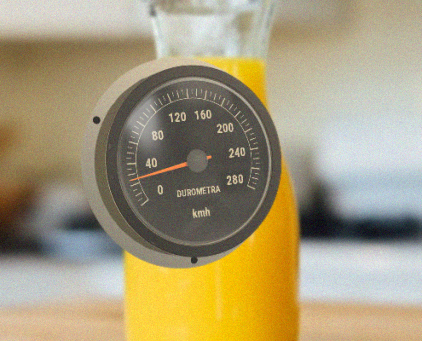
km/h 25
